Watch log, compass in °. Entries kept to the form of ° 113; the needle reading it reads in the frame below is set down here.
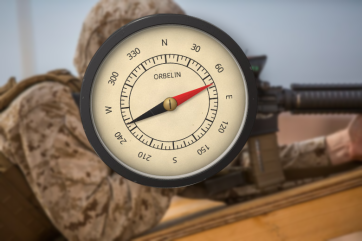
° 70
